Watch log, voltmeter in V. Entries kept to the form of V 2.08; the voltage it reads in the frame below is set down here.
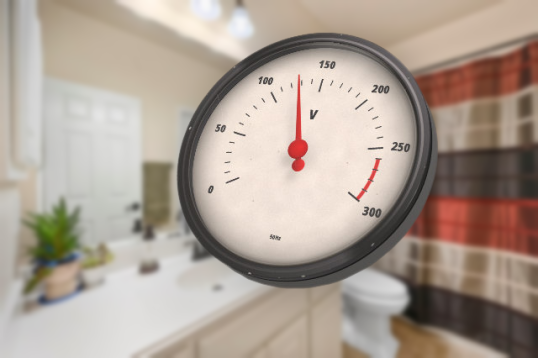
V 130
